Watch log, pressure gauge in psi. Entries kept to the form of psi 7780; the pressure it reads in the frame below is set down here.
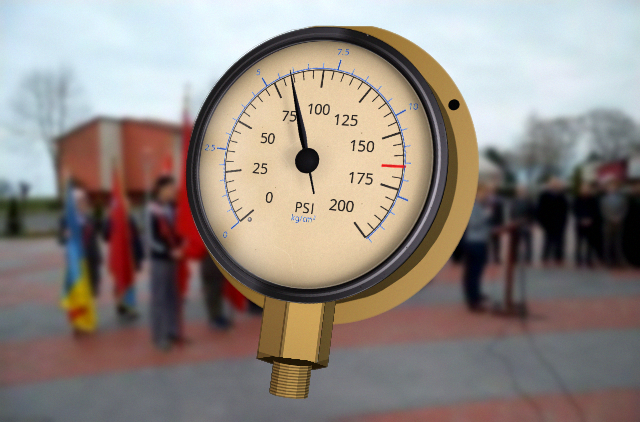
psi 85
